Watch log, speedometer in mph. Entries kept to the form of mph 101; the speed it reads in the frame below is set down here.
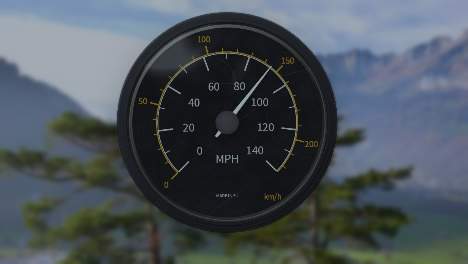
mph 90
